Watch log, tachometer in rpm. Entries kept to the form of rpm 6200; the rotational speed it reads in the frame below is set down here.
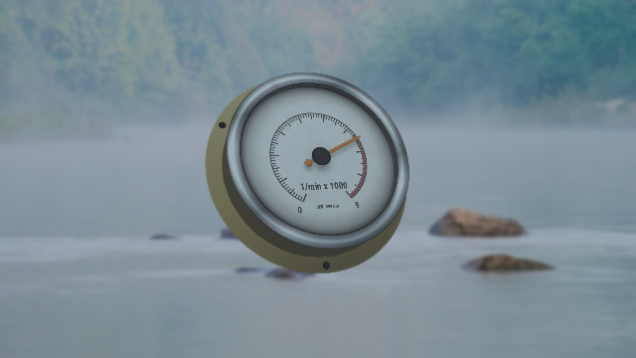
rpm 6500
